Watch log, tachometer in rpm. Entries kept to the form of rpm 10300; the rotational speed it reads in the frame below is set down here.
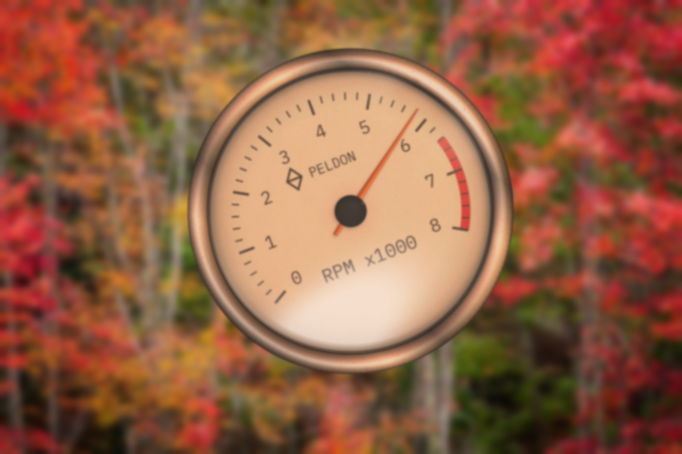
rpm 5800
